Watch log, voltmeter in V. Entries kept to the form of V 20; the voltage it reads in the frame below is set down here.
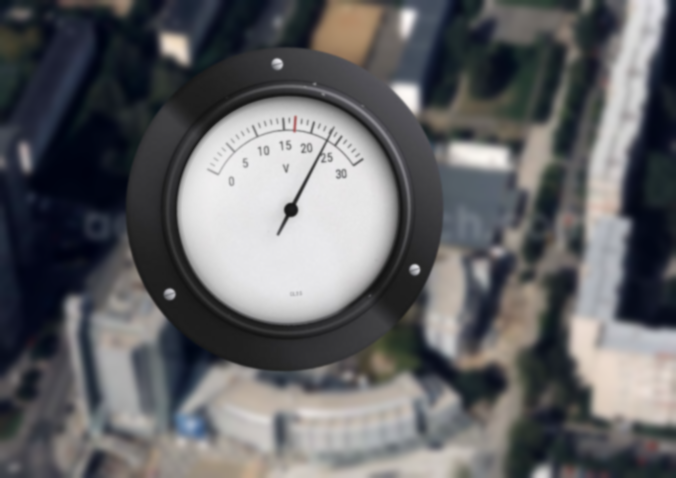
V 23
